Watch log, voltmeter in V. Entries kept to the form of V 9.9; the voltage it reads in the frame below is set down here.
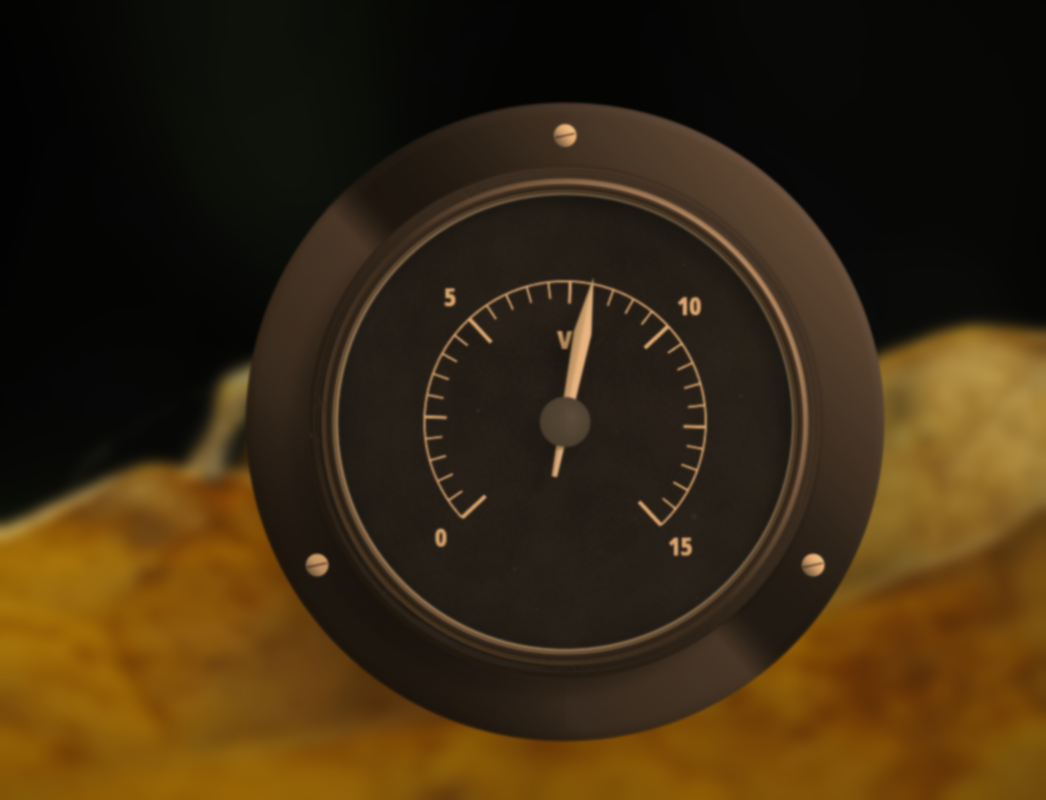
V 8
